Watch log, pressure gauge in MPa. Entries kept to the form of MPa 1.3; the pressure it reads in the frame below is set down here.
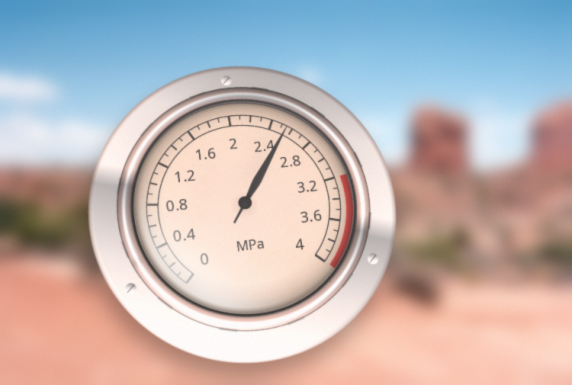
MPa 2.55
